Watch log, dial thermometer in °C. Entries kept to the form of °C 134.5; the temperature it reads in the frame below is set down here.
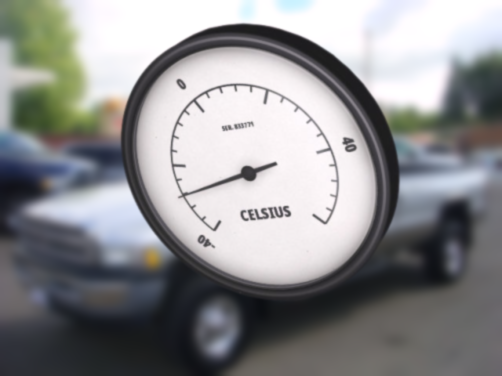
°C -28
